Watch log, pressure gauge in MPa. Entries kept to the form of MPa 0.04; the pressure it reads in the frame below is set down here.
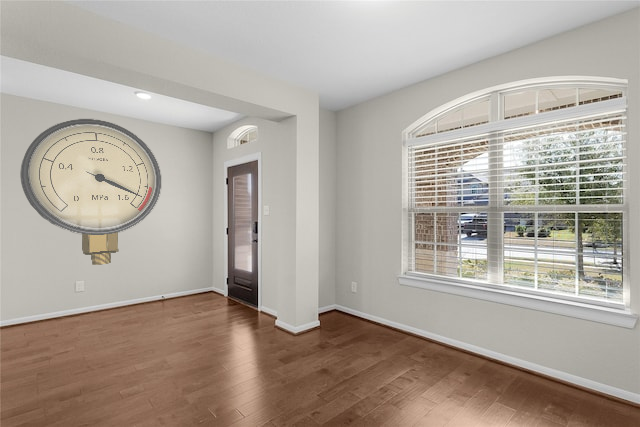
MPa 1.5
